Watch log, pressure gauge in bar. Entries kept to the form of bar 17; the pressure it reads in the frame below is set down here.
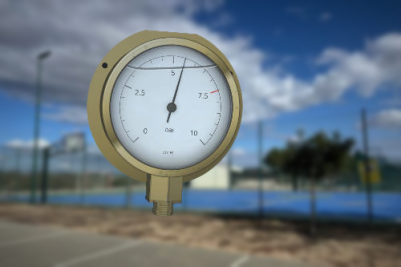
bar 5.5
